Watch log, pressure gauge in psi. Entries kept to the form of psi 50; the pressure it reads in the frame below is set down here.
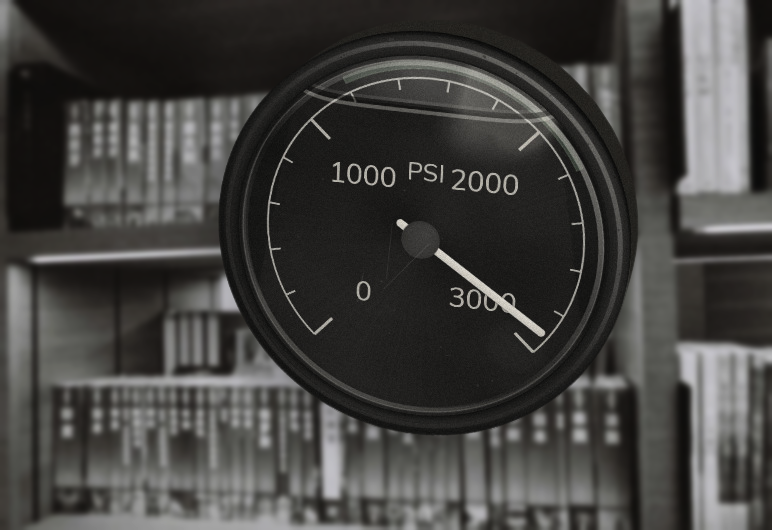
psi 2900
